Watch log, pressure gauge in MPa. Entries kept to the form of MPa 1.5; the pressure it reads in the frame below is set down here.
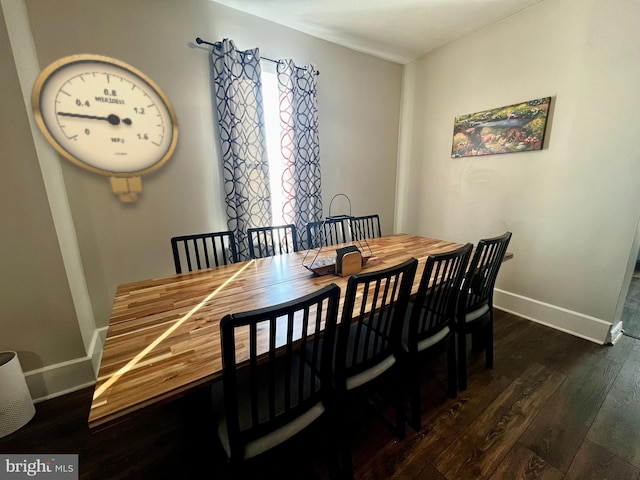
MPa 0.2
